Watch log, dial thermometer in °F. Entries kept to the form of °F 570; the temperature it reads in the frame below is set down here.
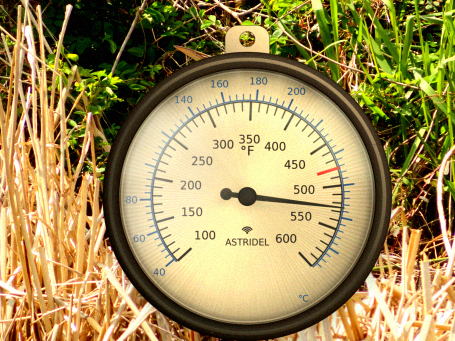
°F 525
